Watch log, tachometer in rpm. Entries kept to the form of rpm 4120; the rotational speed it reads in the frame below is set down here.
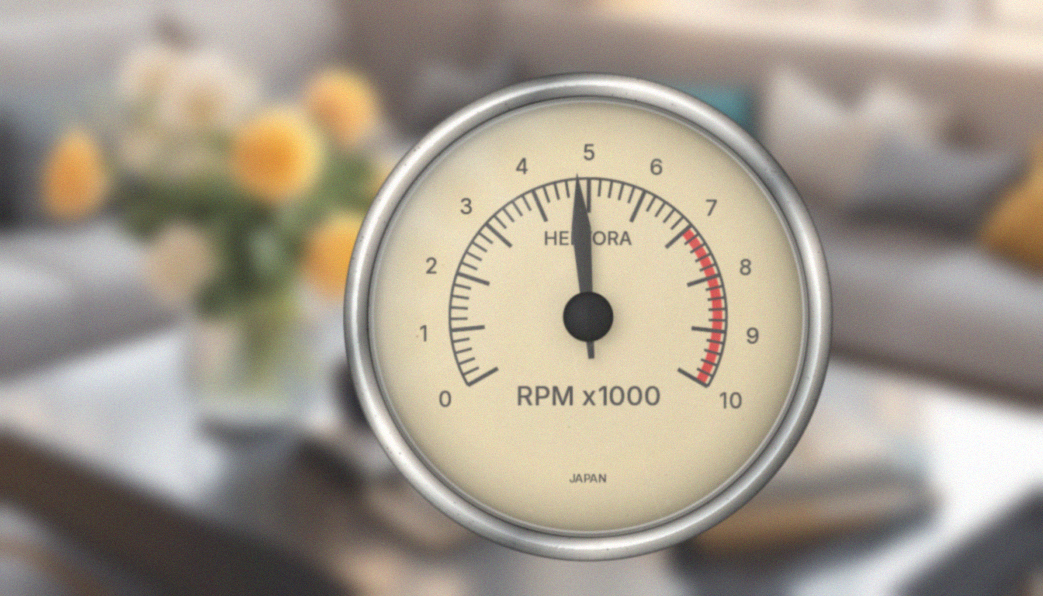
rpm 4800
